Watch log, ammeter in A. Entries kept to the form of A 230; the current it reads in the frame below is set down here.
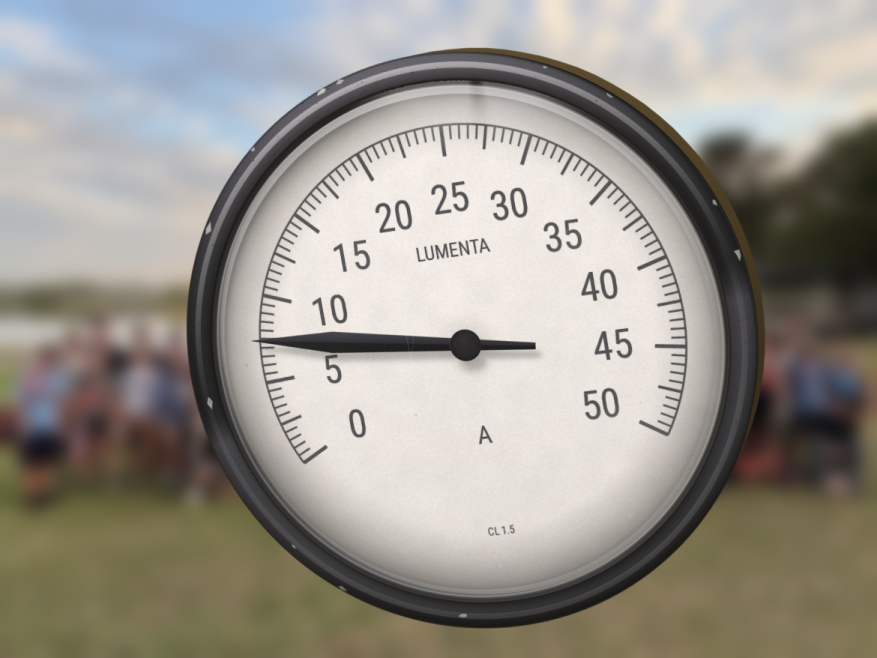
A 7.5
